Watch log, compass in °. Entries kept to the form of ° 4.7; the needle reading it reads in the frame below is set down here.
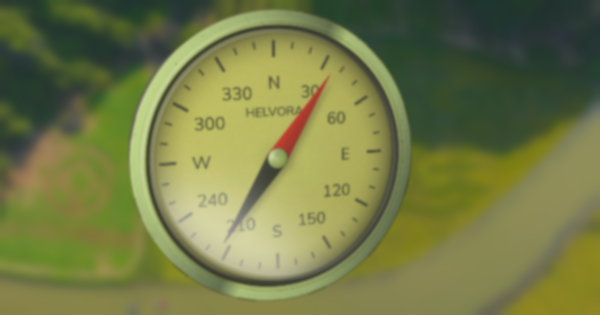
° 35
